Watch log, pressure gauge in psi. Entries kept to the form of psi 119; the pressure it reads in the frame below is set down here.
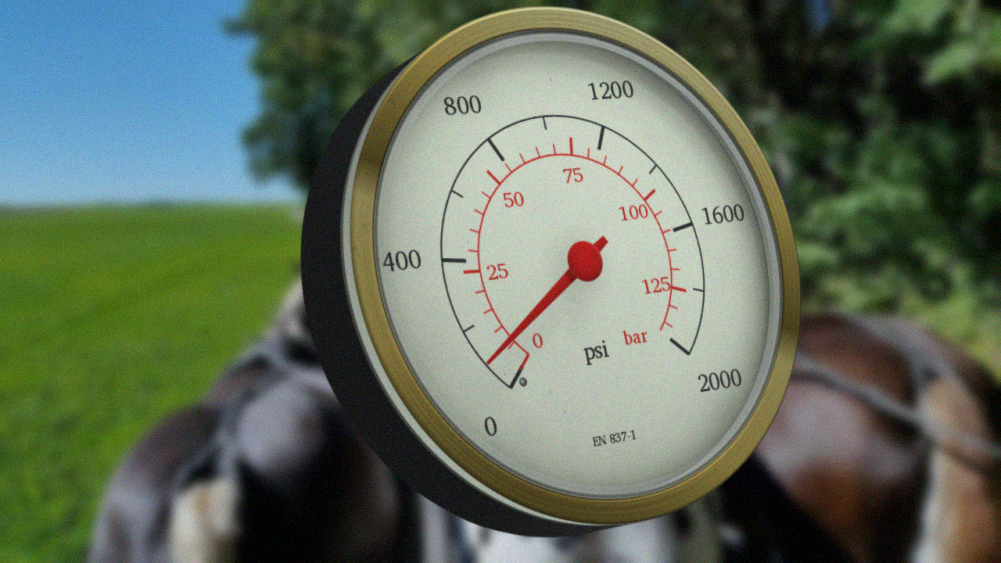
psi 100
